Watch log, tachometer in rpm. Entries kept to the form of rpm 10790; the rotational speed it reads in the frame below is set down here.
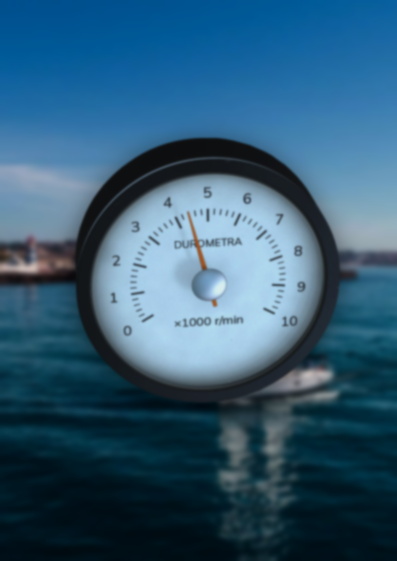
rpm 4400
